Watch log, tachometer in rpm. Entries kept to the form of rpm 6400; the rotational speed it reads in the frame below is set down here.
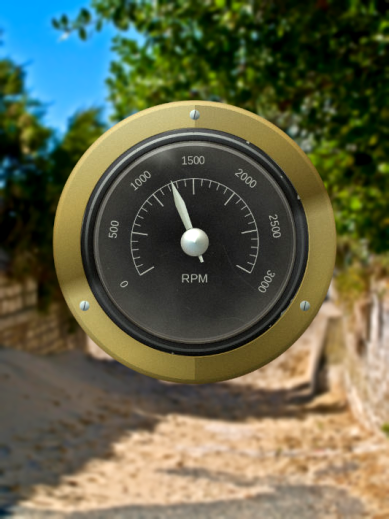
rpm 1250
